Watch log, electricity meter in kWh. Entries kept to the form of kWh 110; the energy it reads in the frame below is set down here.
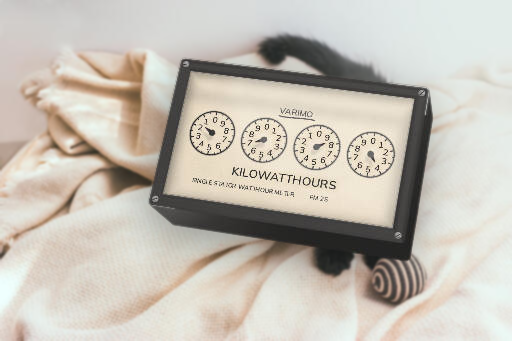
kWh 1684
